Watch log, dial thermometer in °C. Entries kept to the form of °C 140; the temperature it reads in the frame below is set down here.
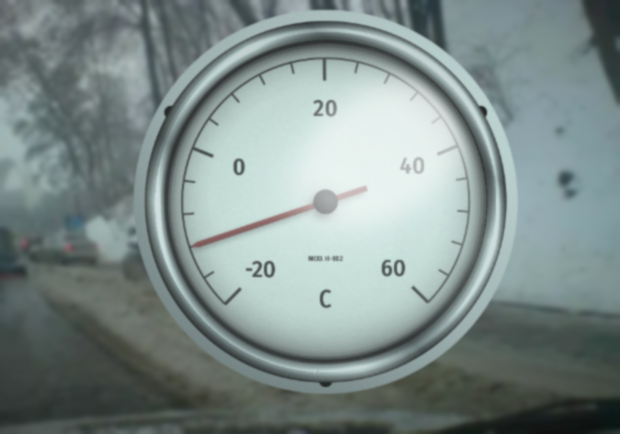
°C -12
